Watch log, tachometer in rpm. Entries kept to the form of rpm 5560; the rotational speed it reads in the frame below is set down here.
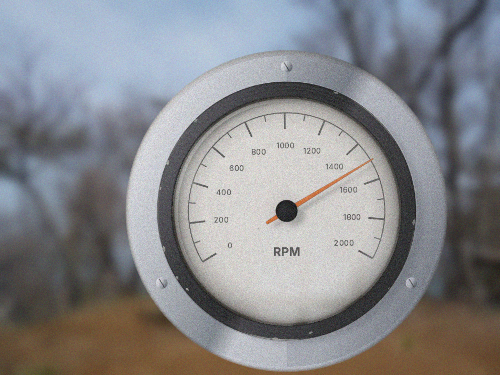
rpm 1500
